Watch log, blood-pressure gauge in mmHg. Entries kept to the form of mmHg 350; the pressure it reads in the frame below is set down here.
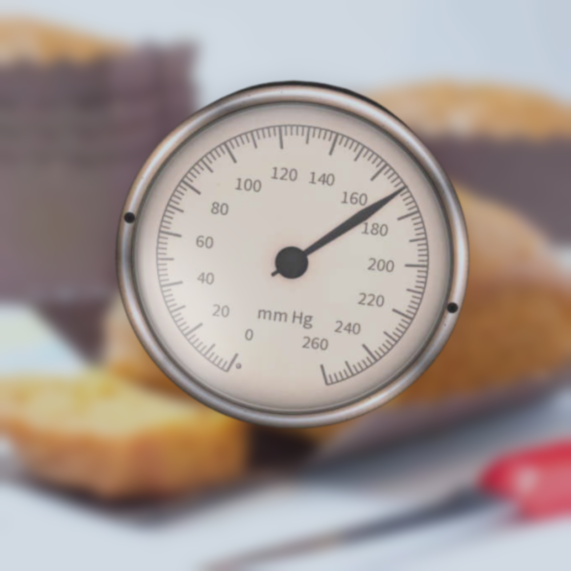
mmHg 170
